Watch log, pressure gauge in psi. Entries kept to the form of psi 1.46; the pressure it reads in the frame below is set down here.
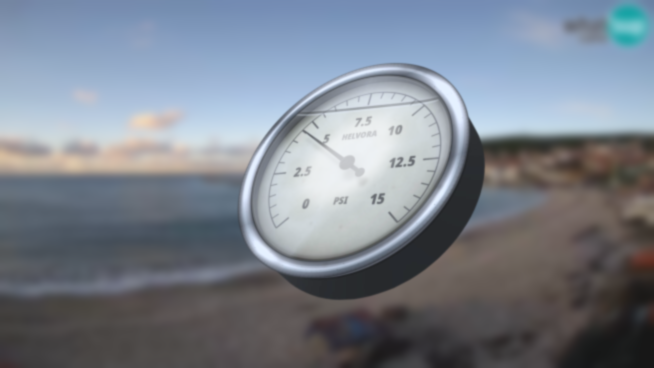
psi 4.5
